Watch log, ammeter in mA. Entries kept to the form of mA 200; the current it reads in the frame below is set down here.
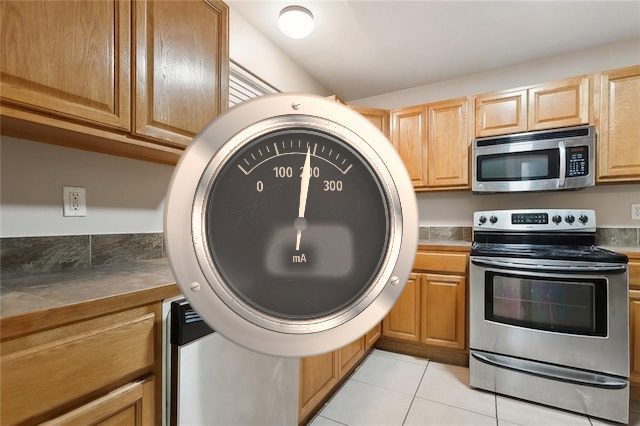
mA 180
